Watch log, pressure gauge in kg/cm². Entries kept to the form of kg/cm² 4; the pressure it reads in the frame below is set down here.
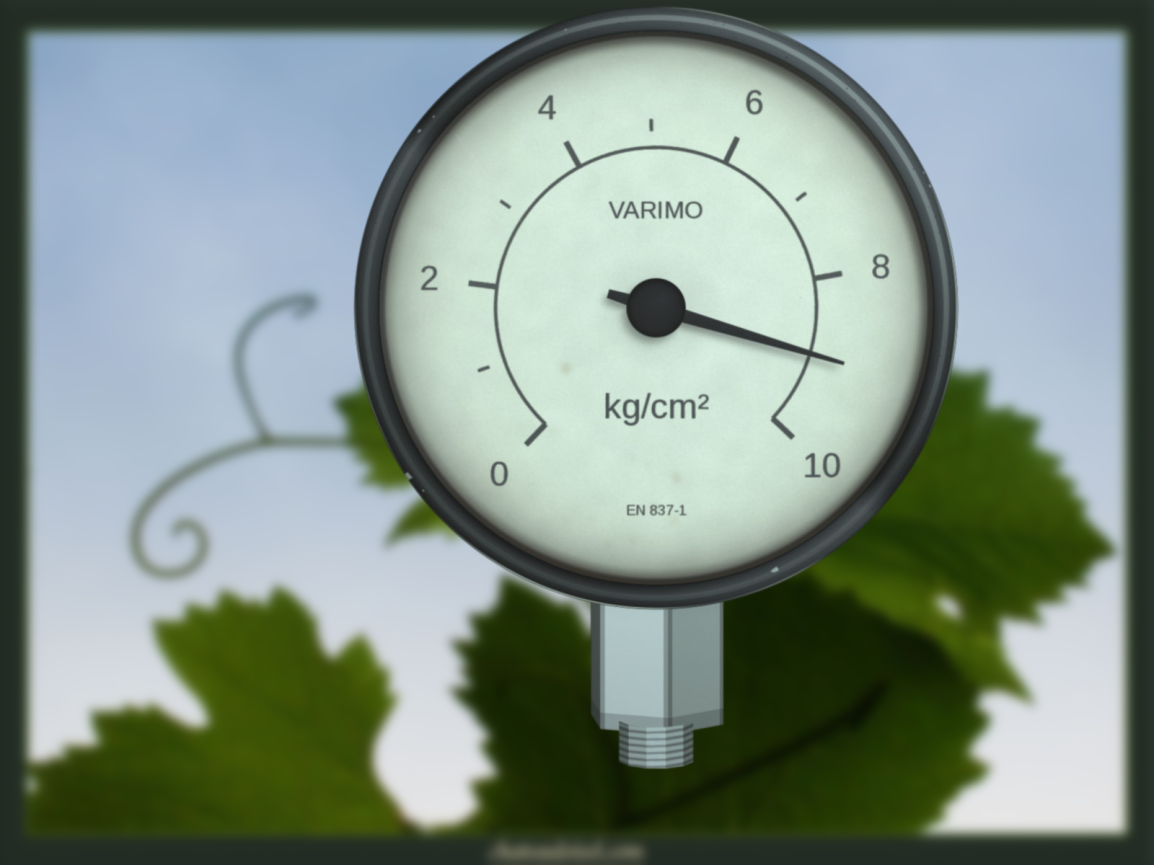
kg/cm² 9
